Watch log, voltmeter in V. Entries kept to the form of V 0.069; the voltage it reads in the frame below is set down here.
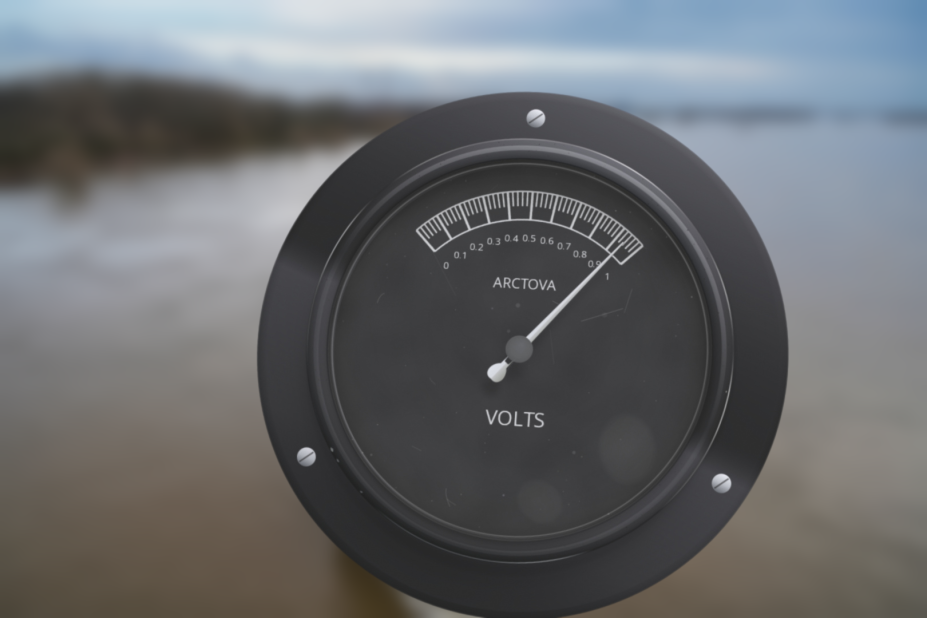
V 0.94
